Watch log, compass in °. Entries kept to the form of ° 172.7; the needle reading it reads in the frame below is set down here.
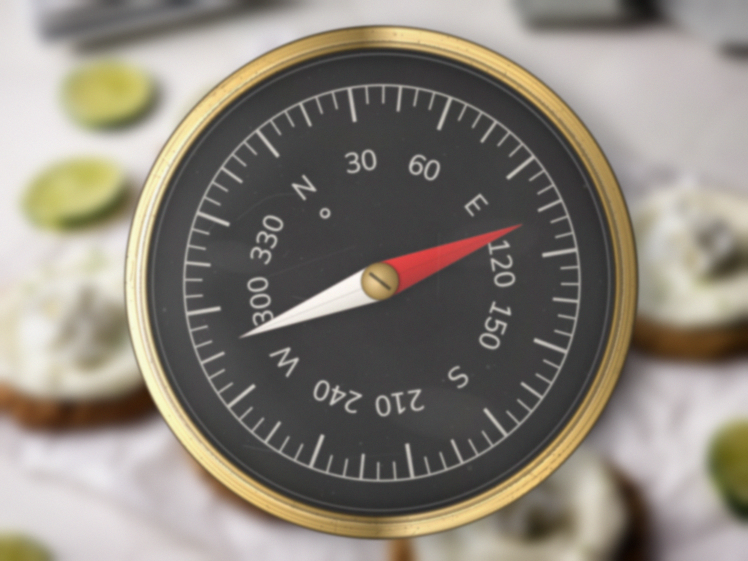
° 107.5
